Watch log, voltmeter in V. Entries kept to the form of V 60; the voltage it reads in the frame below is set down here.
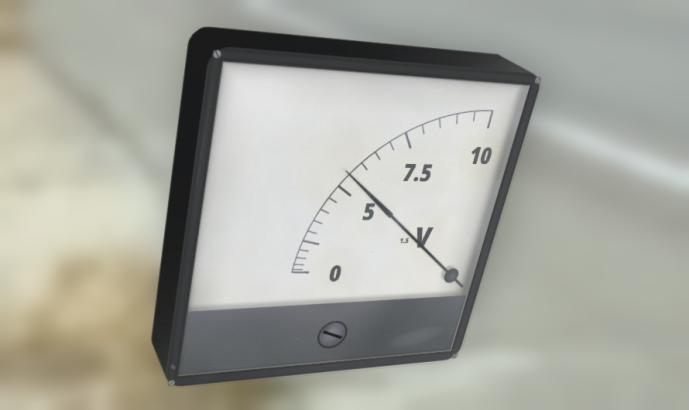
V 5.5
